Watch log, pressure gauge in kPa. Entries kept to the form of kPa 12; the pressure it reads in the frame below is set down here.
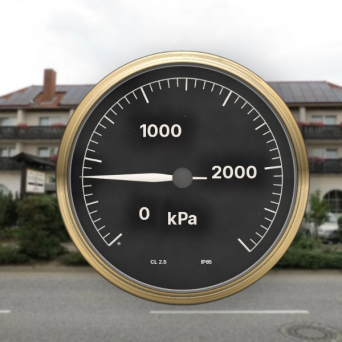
kPa 400
